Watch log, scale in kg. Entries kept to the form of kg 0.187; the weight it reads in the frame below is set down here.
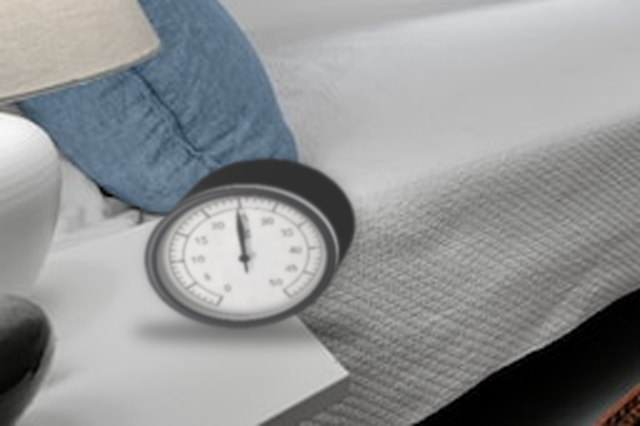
kg 25
